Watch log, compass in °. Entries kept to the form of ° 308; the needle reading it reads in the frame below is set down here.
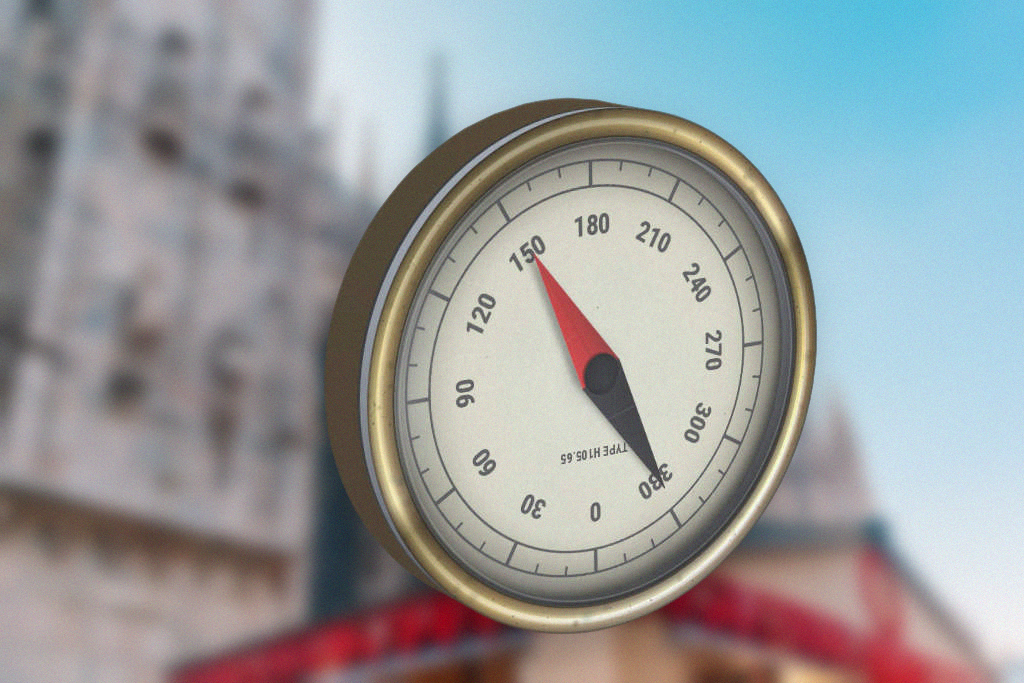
° 150
